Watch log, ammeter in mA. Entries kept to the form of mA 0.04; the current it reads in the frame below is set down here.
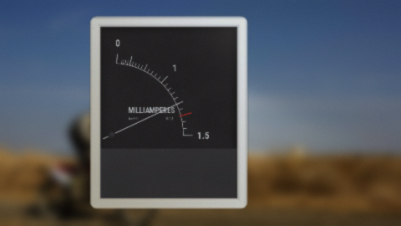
mA 1.25
